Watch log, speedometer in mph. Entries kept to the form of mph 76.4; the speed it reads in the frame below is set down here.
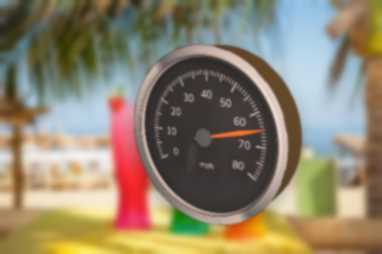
mph 65
